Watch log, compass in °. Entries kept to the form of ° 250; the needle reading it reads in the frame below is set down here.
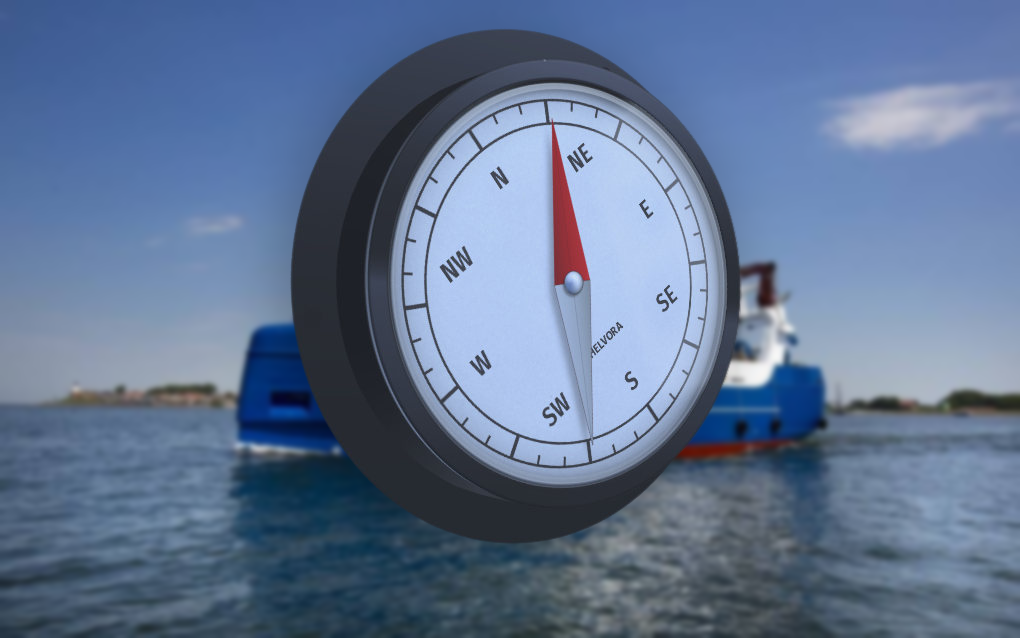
° 30
